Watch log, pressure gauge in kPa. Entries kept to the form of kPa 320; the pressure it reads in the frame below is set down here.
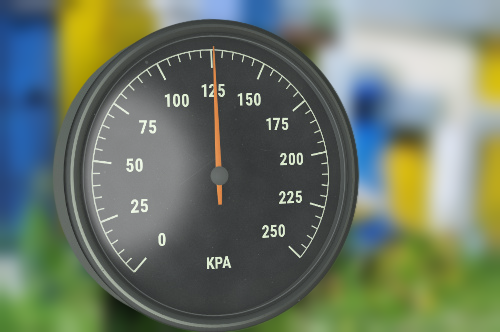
kPa 125
